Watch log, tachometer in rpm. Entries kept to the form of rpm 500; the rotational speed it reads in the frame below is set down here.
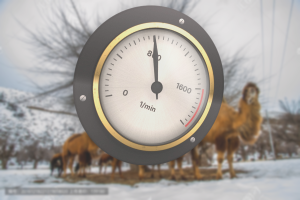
rpm 800
